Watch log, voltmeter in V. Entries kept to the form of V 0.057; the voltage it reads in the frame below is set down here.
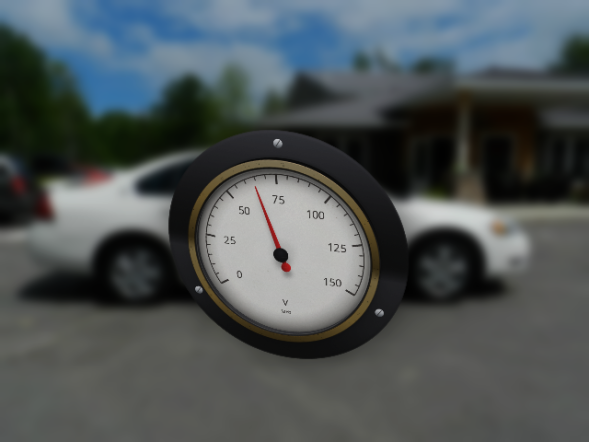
V 65
